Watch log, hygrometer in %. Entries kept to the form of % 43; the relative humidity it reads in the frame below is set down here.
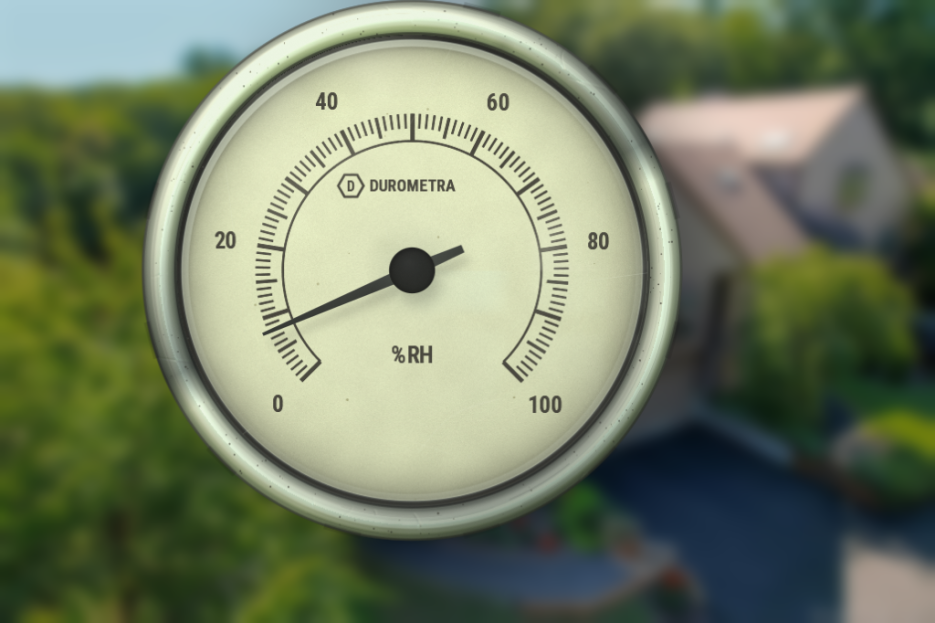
% 8
